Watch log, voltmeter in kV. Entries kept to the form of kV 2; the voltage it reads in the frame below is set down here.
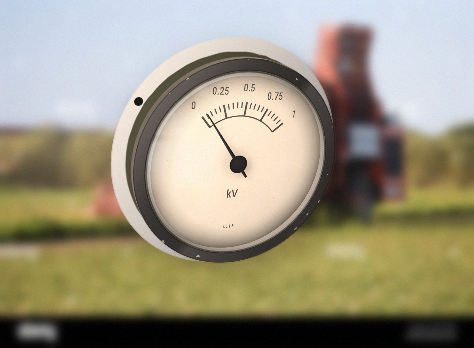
kV 0.05
